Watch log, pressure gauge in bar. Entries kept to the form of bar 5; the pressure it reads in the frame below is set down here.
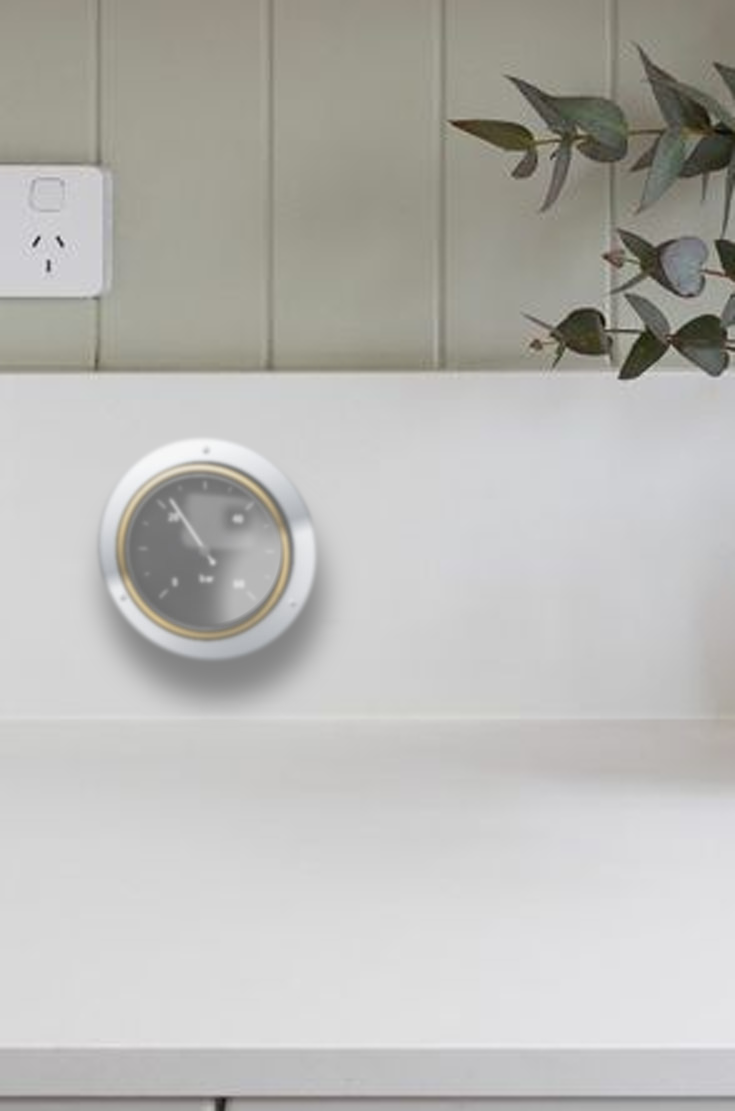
bar 22.5
